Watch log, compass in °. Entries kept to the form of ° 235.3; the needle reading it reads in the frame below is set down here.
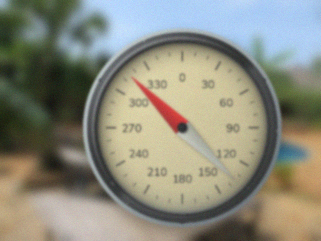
° 315
